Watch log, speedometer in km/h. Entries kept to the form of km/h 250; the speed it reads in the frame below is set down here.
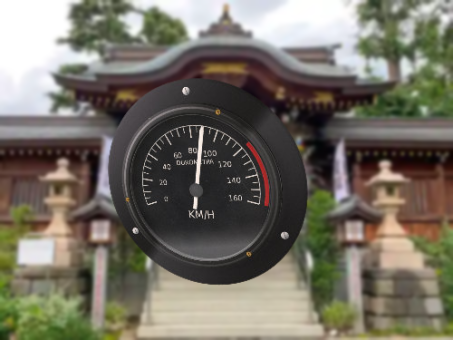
km/h 90
